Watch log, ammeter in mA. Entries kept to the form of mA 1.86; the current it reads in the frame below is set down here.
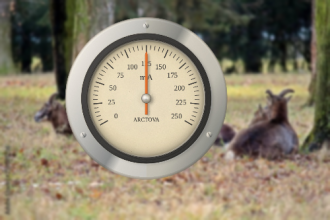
mA 125
